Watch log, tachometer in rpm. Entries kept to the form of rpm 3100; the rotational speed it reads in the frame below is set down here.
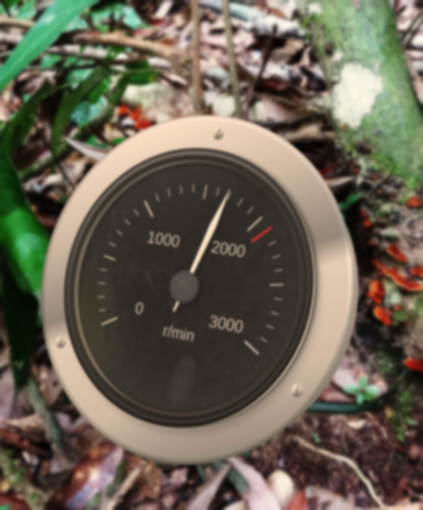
rpm 1700
